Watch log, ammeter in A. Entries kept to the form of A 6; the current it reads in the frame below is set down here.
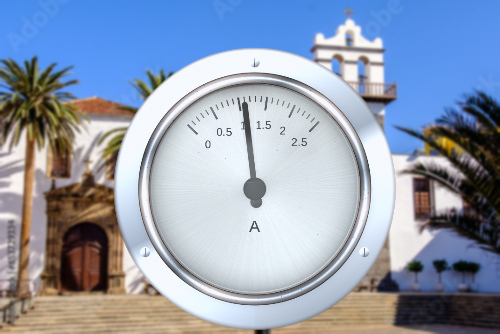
A 1.1
